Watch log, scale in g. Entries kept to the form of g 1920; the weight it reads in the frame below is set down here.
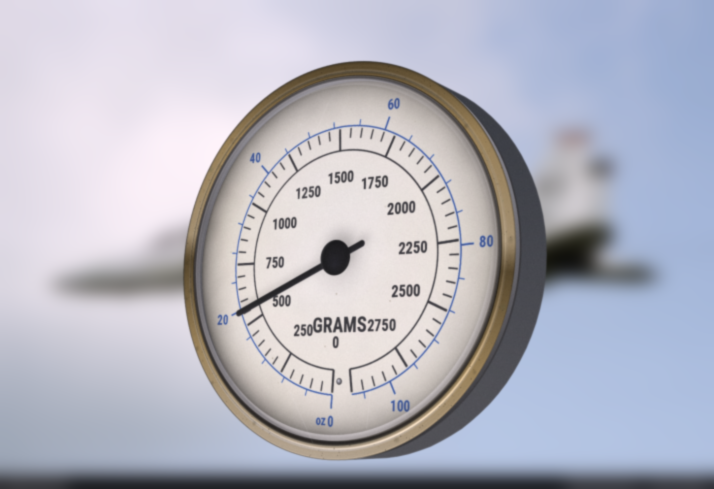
g 550
